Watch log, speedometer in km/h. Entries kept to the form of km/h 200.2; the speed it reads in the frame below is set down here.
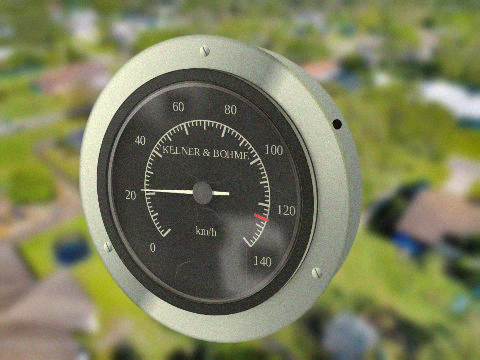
km/h 22
